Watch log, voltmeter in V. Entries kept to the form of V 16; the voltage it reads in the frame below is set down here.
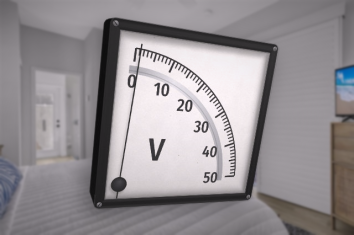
V 1
